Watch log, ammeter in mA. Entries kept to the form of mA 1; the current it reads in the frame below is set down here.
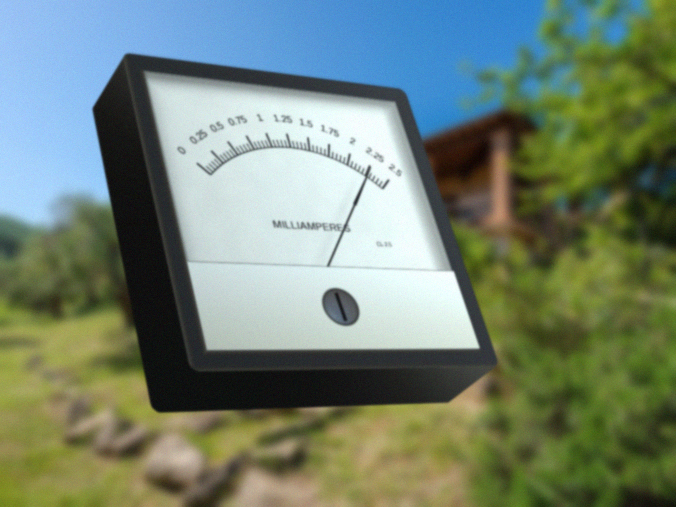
mA 2.25
